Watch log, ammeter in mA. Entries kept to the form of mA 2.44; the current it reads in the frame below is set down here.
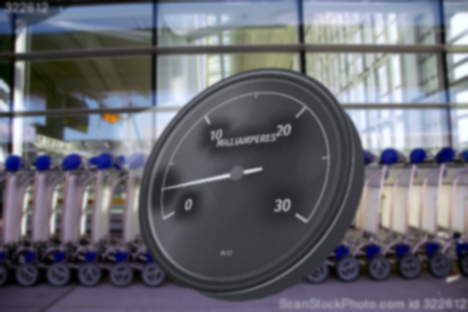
mA 2.5
